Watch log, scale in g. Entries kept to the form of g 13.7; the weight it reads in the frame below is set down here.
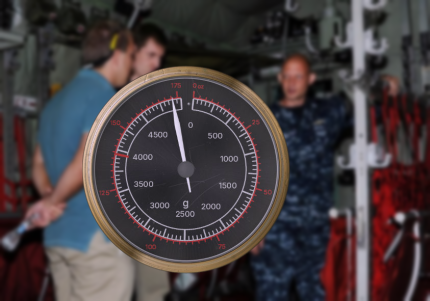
g 4900
